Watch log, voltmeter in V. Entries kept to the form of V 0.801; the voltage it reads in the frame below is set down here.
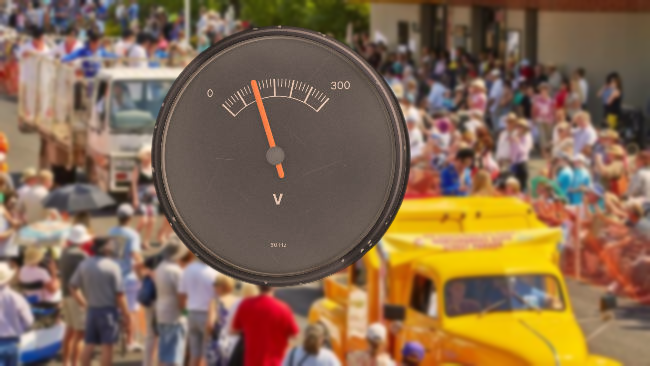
V 100
